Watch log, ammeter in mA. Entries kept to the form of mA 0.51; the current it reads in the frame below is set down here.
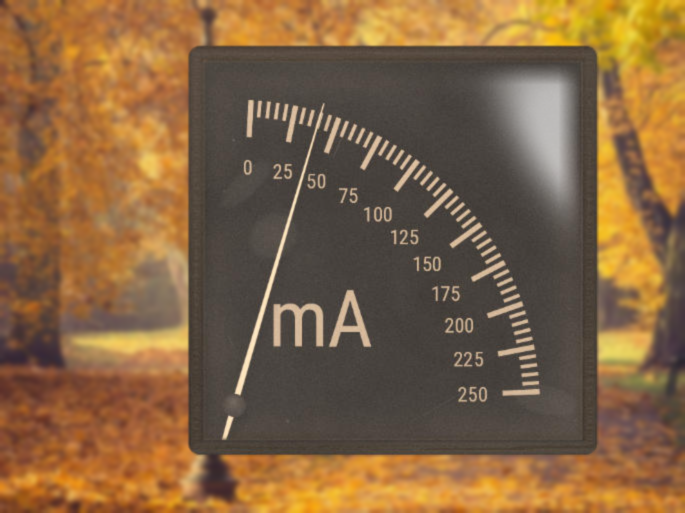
mA 40
